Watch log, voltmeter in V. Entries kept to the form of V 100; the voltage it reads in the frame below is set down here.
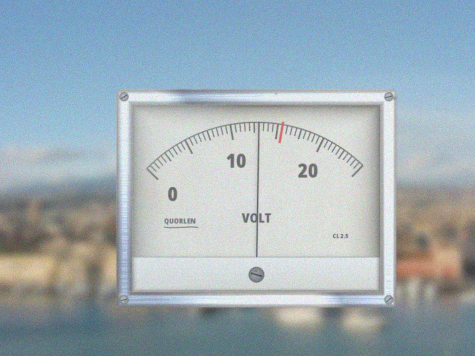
V 13
